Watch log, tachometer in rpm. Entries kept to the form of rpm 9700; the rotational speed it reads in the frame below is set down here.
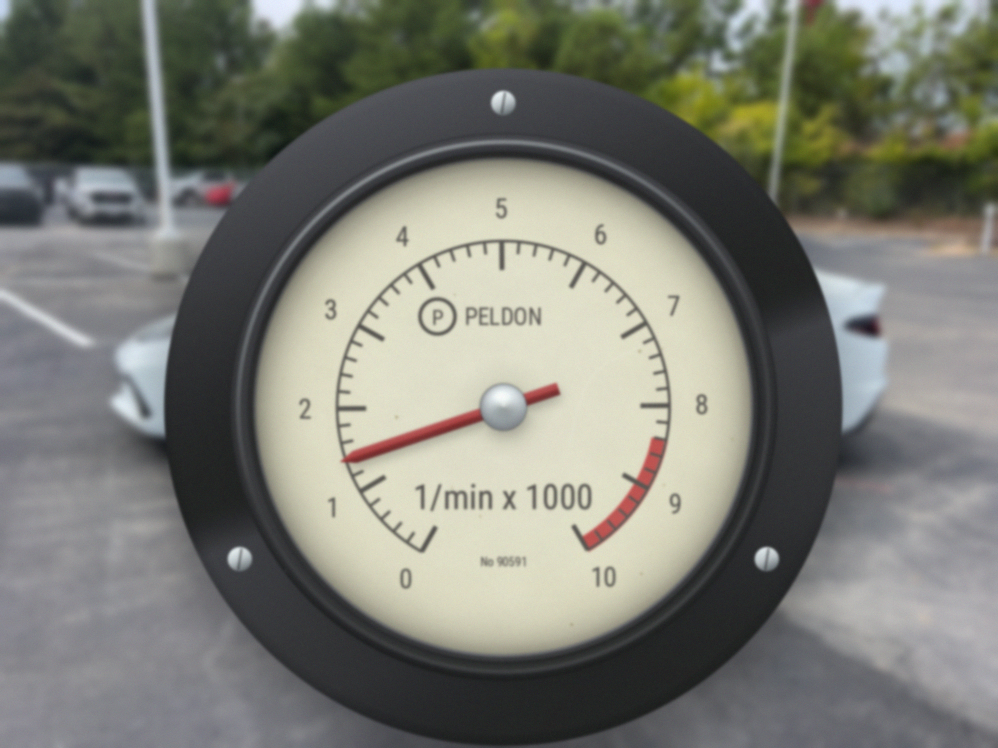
rpm 1400
